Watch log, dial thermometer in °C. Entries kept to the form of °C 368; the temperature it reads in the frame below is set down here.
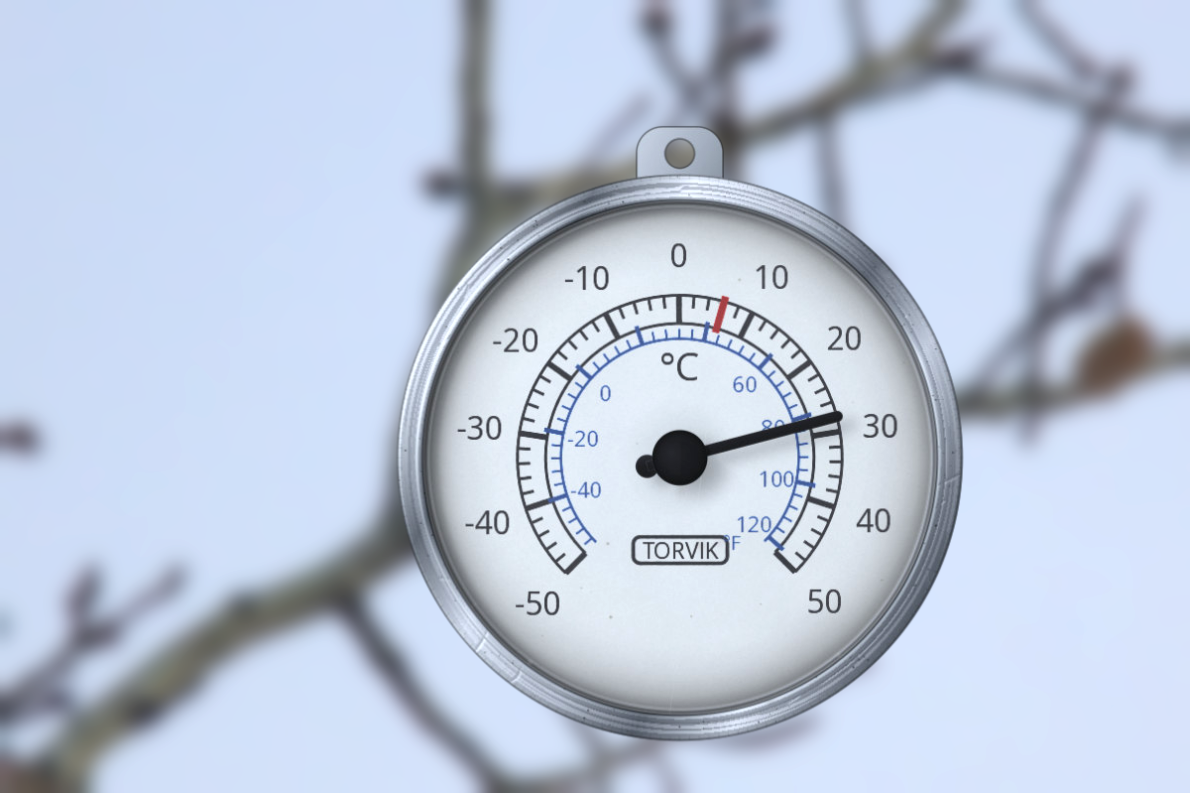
°C 28
